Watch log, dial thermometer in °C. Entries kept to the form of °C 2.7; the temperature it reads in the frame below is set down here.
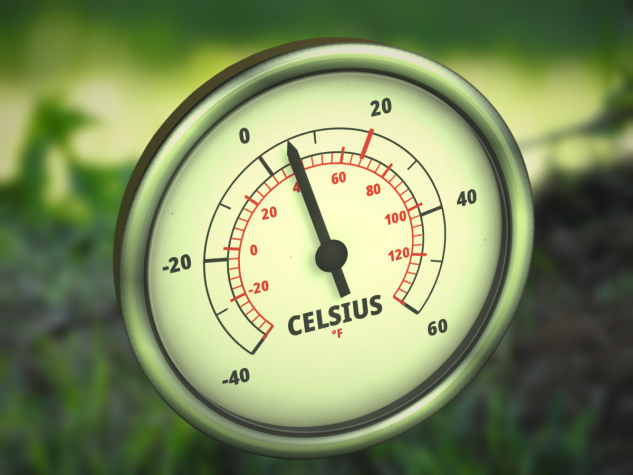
°C 5
